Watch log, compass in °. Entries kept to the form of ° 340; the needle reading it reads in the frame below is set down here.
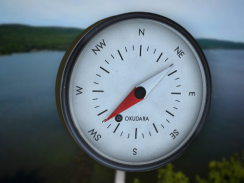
° 230
